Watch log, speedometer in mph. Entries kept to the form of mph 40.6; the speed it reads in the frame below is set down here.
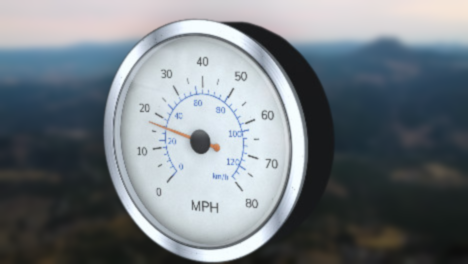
mph 17.5
